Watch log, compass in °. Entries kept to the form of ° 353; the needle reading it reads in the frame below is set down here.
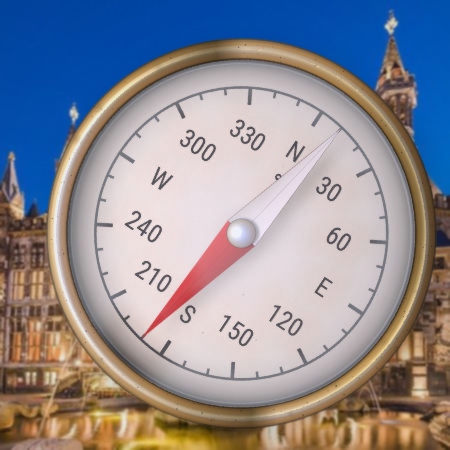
° 190
